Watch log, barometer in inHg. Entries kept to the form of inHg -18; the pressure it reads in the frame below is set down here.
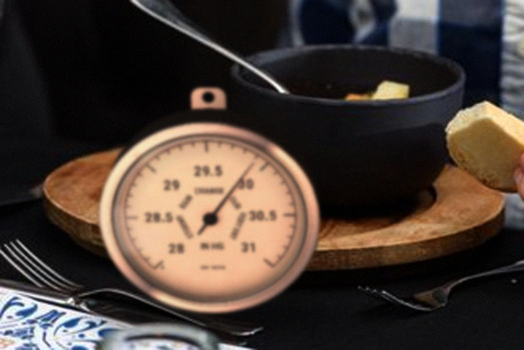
inHg 29.9
